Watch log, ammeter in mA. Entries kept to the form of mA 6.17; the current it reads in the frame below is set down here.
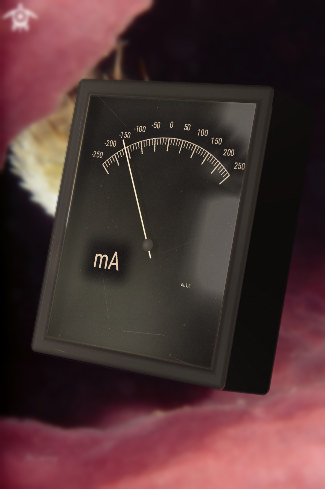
mA -150
